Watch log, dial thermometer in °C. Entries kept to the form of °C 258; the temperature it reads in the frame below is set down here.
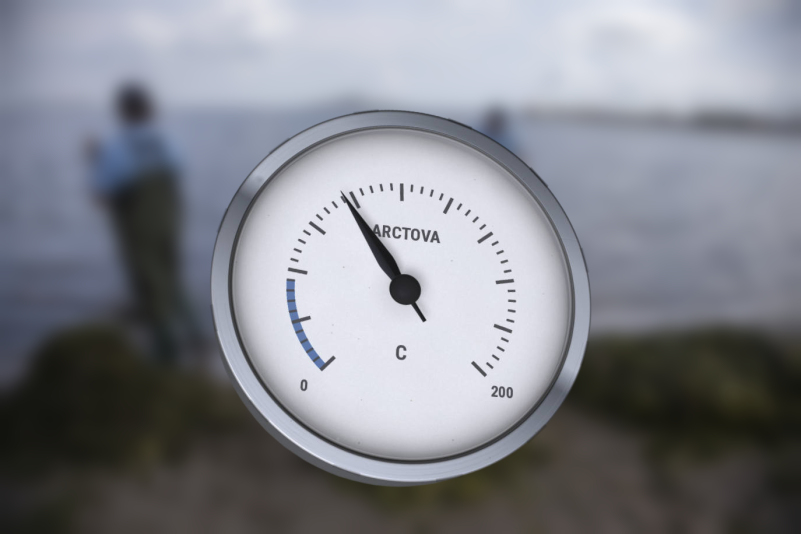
°C 76
